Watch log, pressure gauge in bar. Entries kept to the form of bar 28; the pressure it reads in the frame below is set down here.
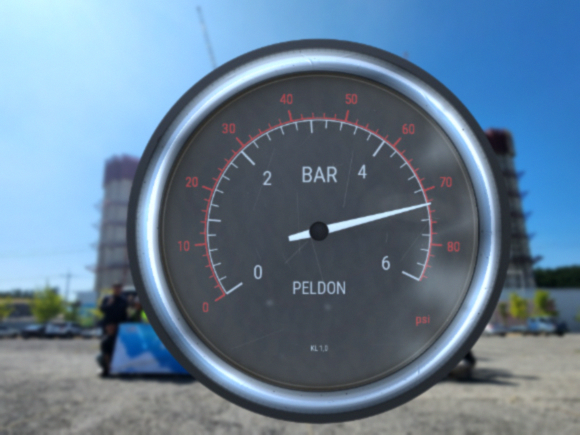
bar 5
